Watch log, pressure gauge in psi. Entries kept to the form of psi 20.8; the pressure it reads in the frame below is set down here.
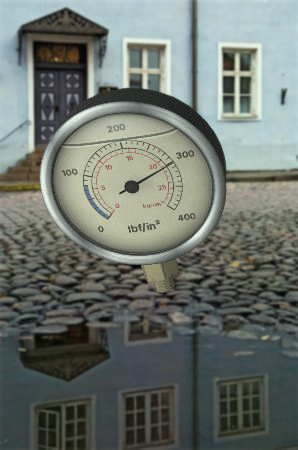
psi 300
